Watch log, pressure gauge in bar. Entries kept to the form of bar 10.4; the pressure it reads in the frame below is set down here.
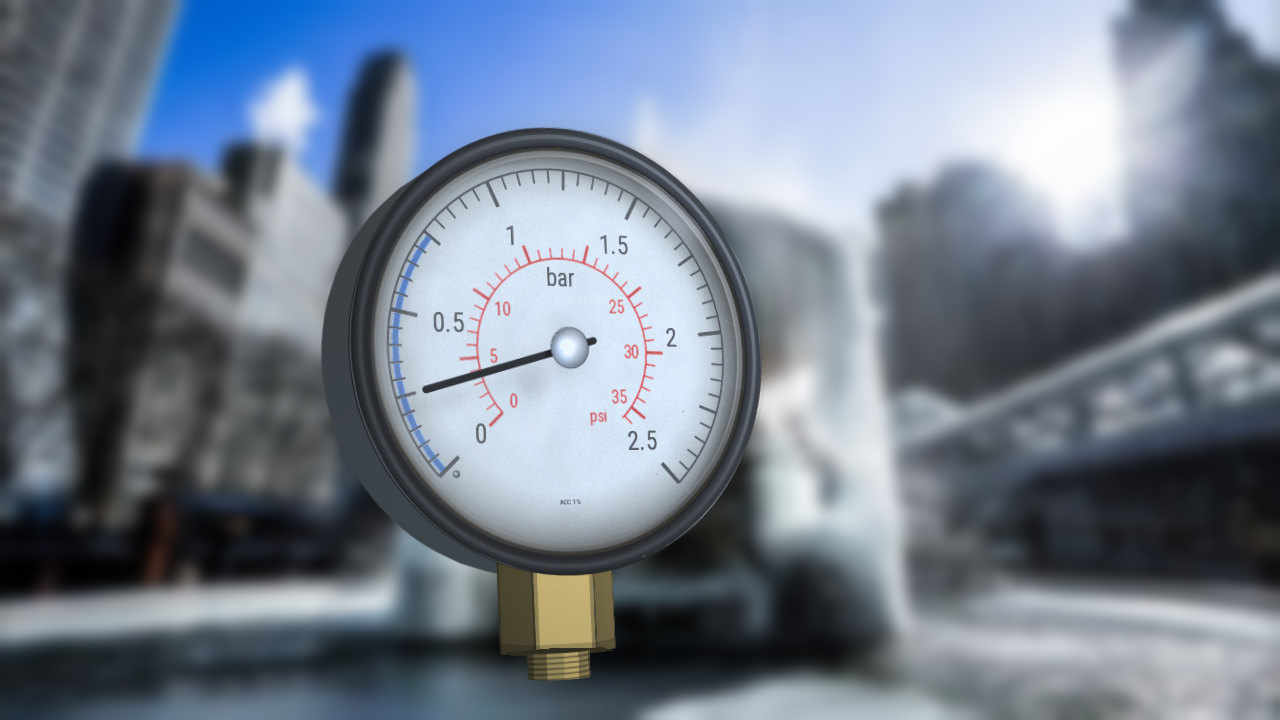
bar 0.25
